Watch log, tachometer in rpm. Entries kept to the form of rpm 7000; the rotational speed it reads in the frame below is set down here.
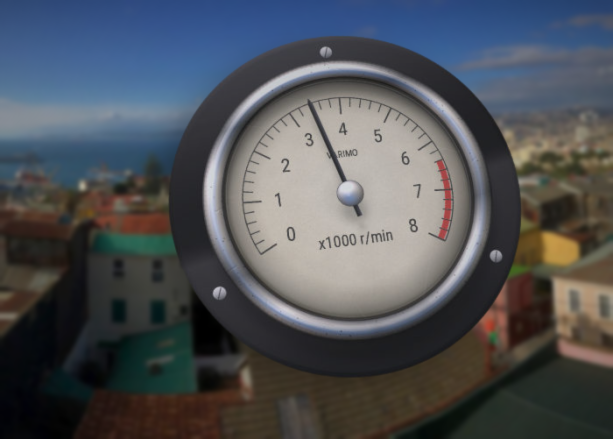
rpm 3400
